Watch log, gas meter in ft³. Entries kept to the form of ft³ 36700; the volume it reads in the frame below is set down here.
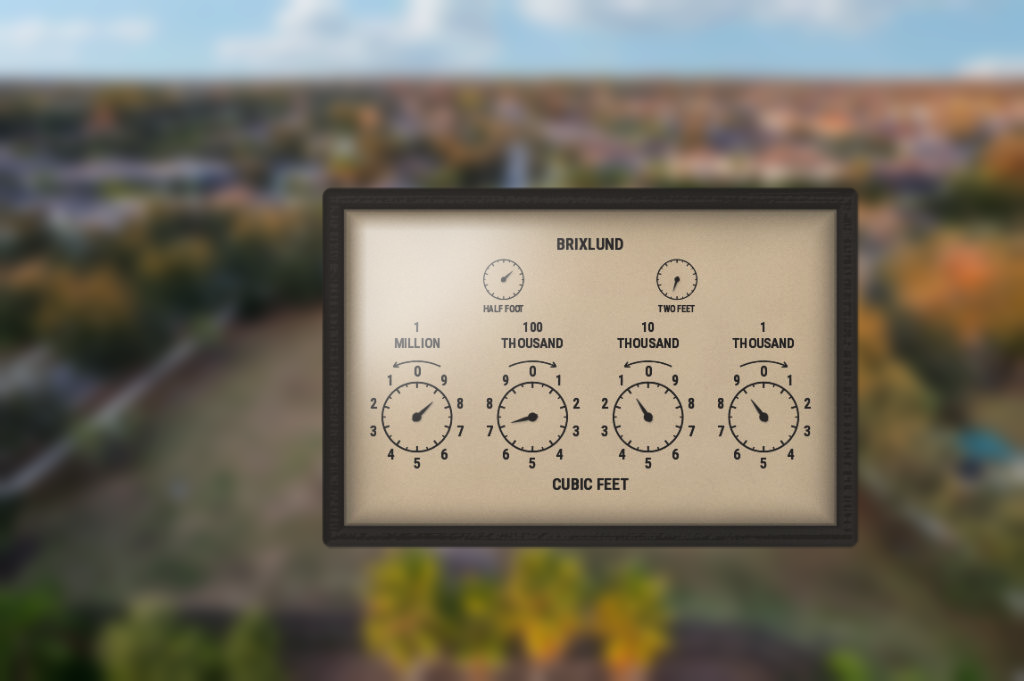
ft³ 870900
